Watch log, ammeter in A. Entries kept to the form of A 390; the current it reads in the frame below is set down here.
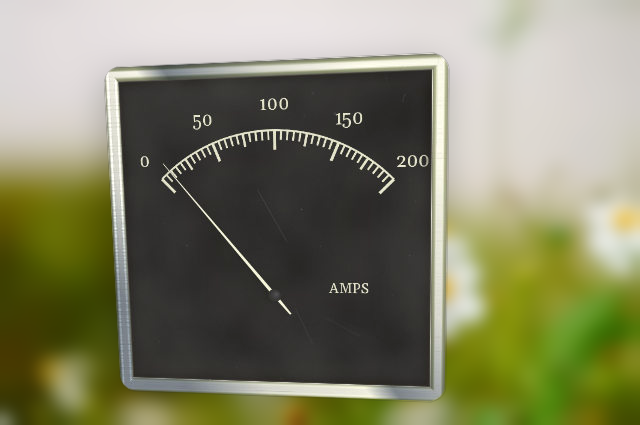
A 10
